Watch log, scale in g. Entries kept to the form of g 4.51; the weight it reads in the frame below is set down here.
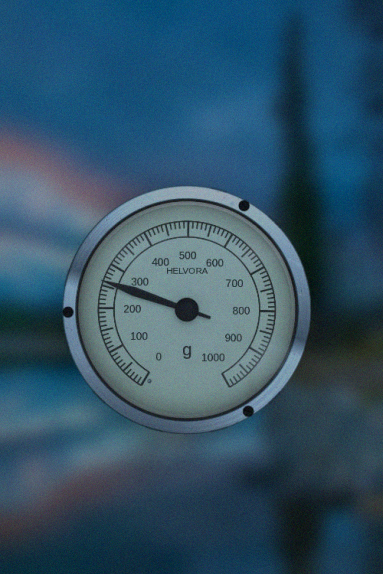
g 260
